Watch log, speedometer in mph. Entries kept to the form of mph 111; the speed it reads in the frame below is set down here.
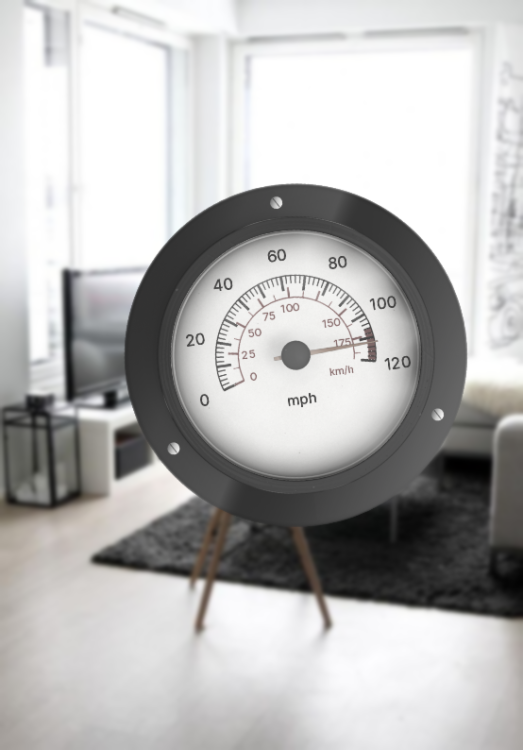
mph 112
